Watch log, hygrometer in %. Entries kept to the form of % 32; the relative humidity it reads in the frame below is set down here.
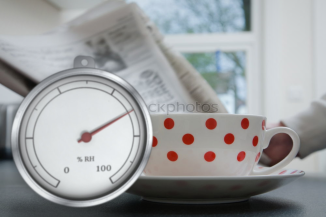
% 70
